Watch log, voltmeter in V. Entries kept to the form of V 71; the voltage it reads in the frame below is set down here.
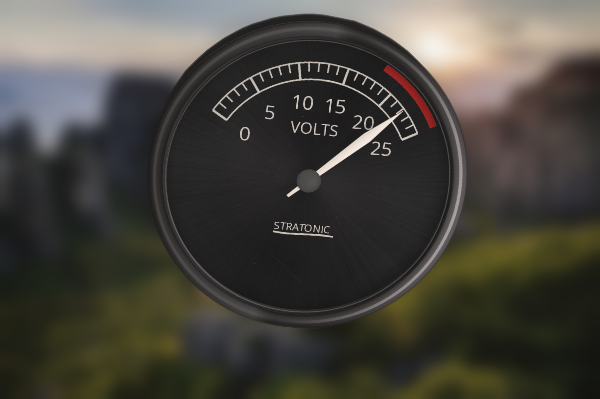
V 22
